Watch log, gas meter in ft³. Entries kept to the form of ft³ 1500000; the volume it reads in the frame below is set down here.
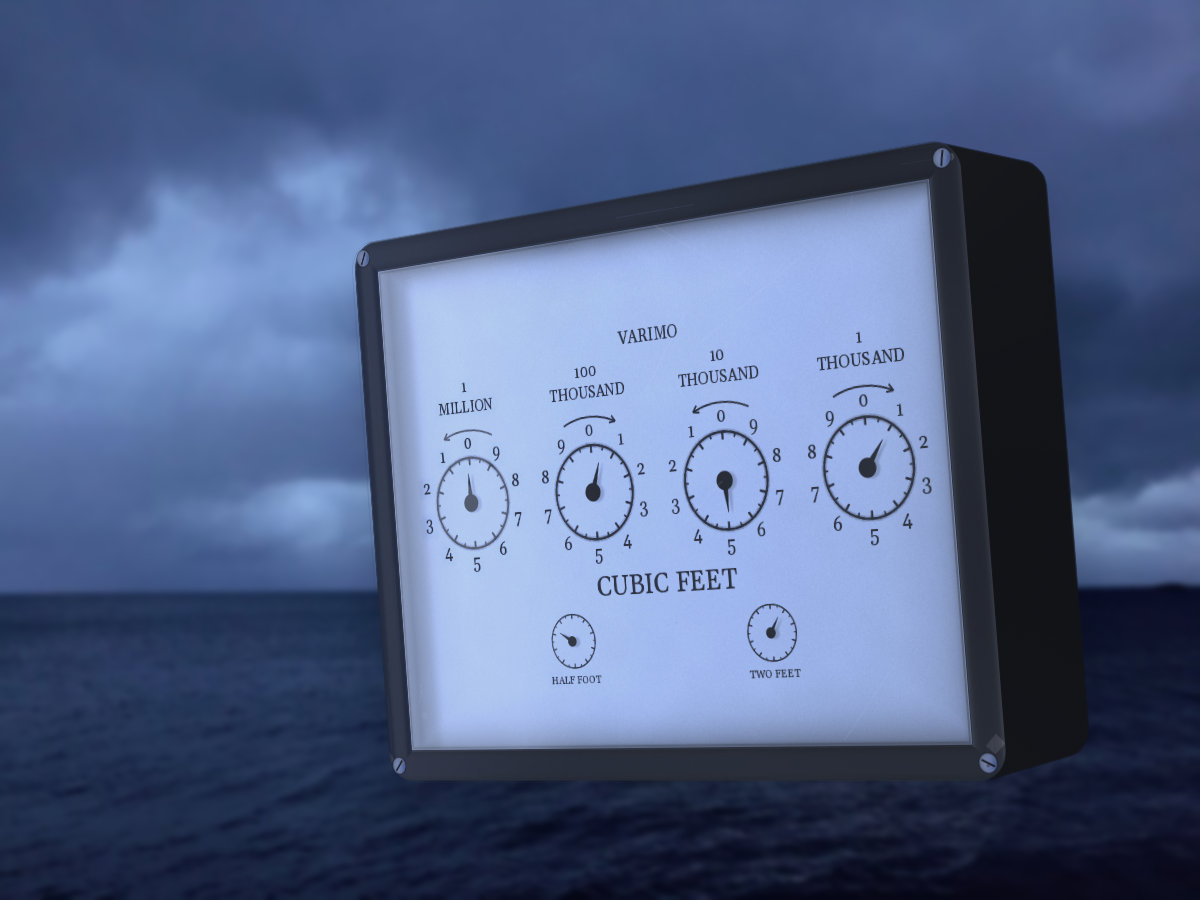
ft³ 5100
